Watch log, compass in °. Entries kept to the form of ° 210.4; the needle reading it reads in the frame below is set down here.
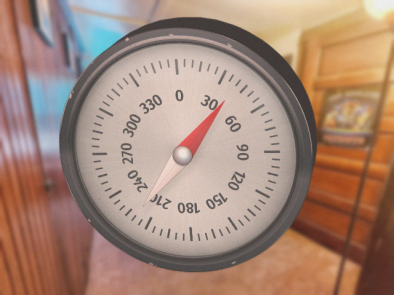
° 40
